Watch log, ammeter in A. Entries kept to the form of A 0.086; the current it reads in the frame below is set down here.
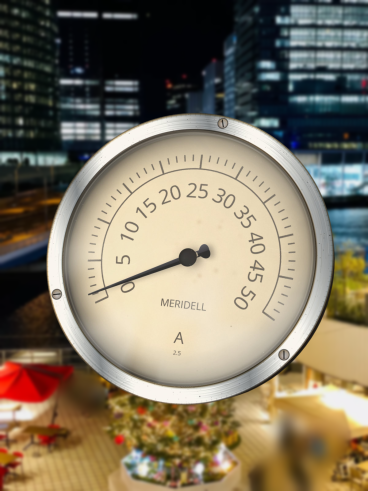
A 1
